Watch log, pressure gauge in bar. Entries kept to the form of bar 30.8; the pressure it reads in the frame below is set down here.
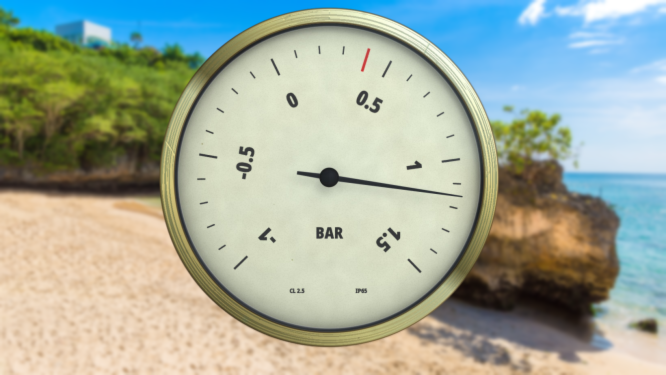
bar 1.15
